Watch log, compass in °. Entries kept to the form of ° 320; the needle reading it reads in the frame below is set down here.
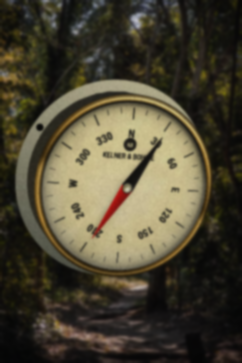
° 210
